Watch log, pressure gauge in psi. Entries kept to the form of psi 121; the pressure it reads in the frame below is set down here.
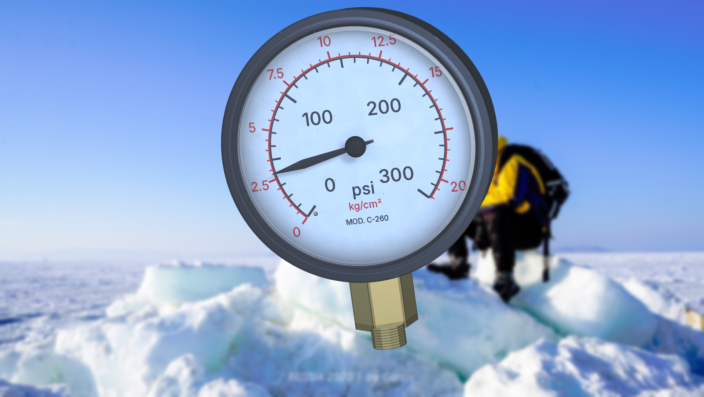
psi 40
